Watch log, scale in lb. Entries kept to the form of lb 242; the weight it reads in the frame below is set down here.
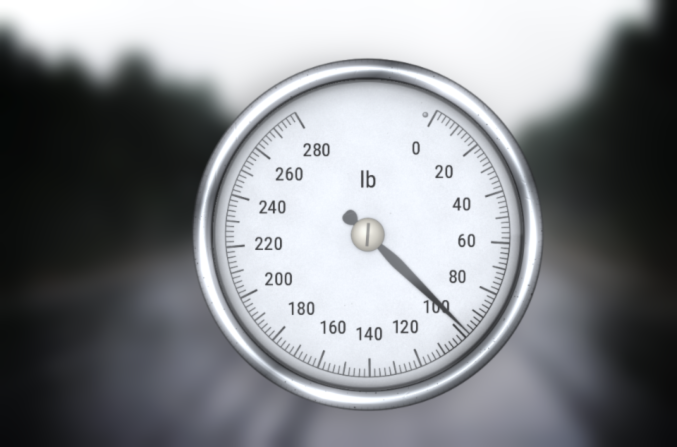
lb 98
